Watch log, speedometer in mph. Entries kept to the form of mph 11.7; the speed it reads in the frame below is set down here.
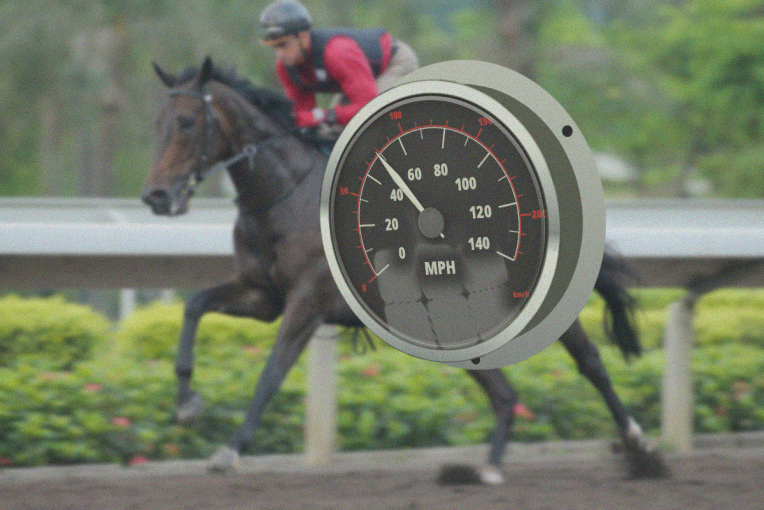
mph 50
